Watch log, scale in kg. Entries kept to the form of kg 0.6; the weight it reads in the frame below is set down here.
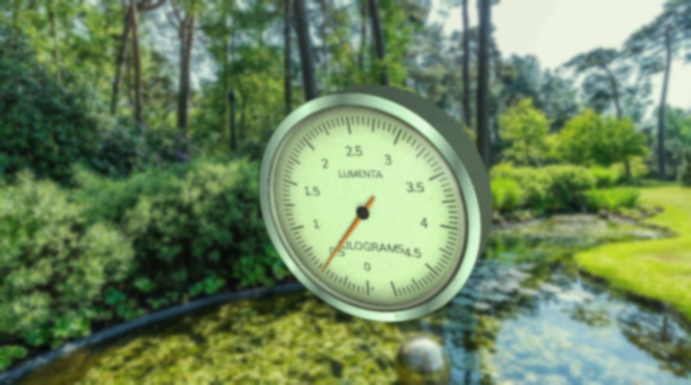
kg 0.5
